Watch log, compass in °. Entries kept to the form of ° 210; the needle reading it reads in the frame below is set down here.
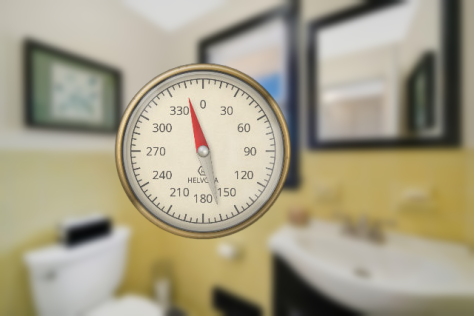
° 345
